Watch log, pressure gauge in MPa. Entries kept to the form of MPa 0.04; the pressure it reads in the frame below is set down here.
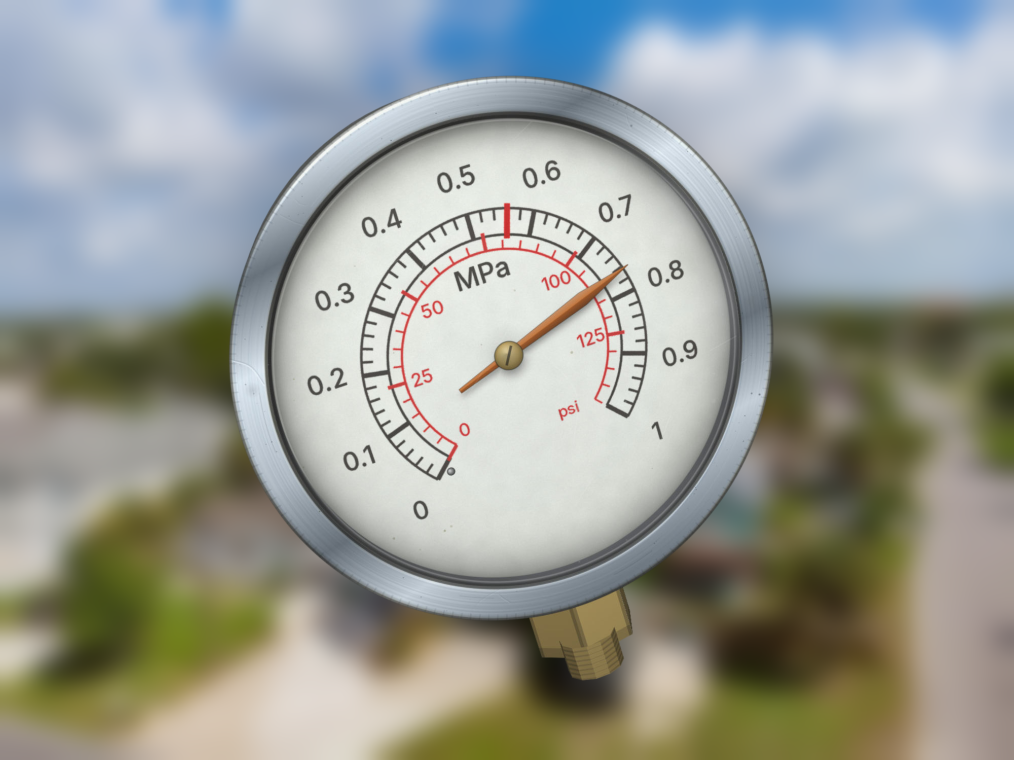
MPa 0.76
